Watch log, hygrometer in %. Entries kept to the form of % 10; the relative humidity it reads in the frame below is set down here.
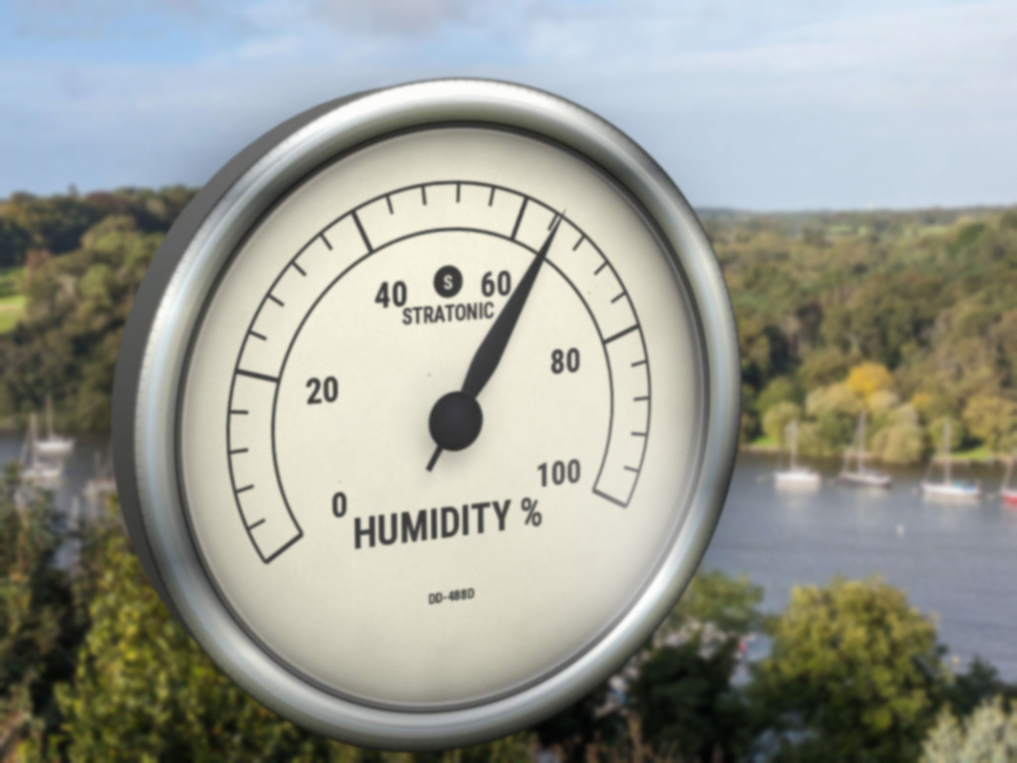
% 64
